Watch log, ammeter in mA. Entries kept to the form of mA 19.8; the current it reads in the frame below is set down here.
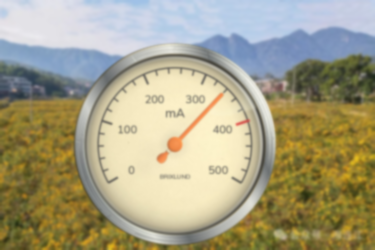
mA 340
